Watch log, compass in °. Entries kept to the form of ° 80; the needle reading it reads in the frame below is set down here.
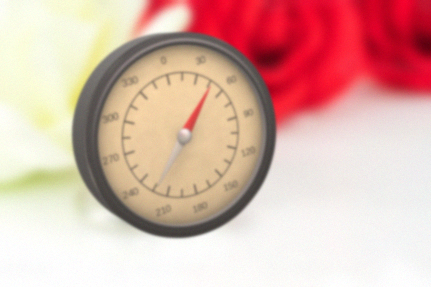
° 45
